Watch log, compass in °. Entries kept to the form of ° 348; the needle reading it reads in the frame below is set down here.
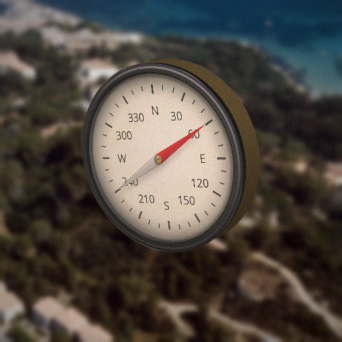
° 60
